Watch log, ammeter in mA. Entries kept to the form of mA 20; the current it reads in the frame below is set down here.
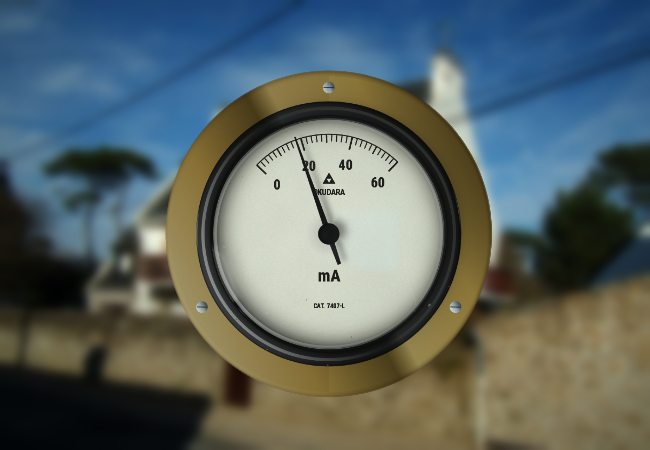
mA 18
